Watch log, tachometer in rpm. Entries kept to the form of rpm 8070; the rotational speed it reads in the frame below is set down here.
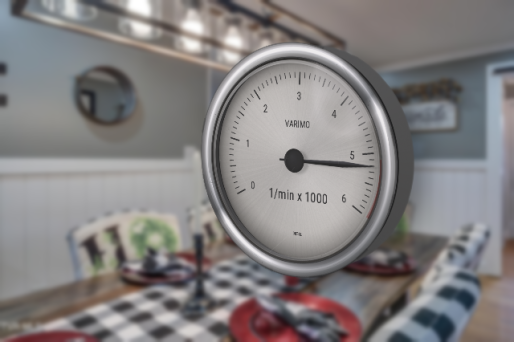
rpm 5200
